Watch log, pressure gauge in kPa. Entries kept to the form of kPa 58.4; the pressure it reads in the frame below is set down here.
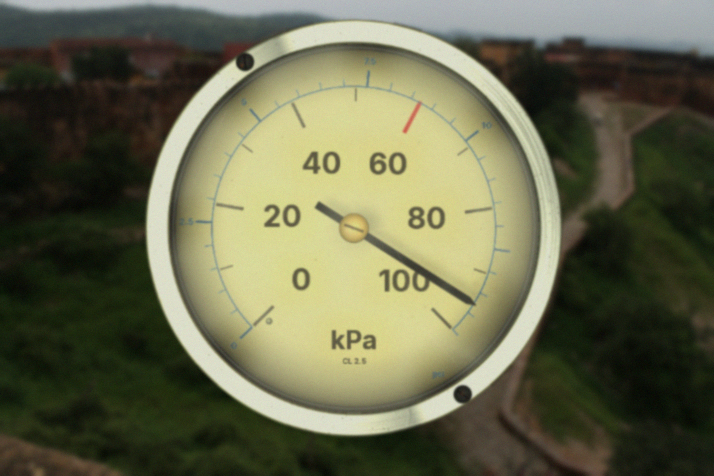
kPa 95
